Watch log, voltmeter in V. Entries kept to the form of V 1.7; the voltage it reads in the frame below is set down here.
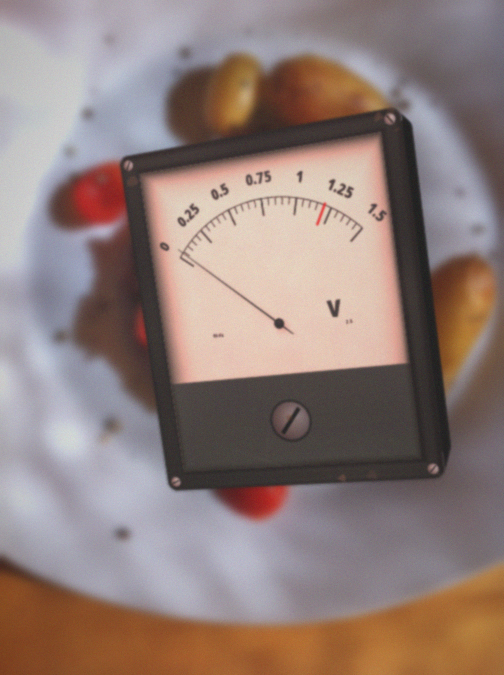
V 0.05
